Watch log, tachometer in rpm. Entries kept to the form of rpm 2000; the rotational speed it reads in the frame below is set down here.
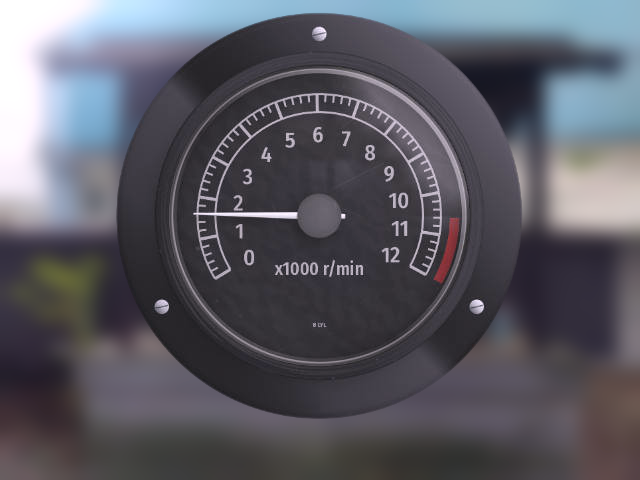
rpm 1600
